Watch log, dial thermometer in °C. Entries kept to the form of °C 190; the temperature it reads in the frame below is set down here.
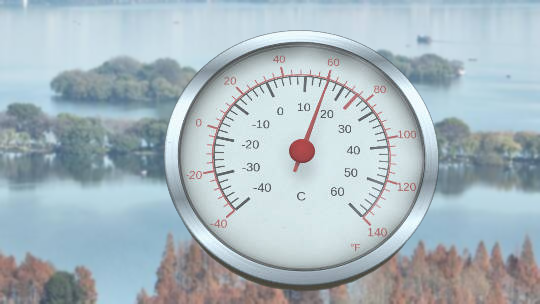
°C 16
